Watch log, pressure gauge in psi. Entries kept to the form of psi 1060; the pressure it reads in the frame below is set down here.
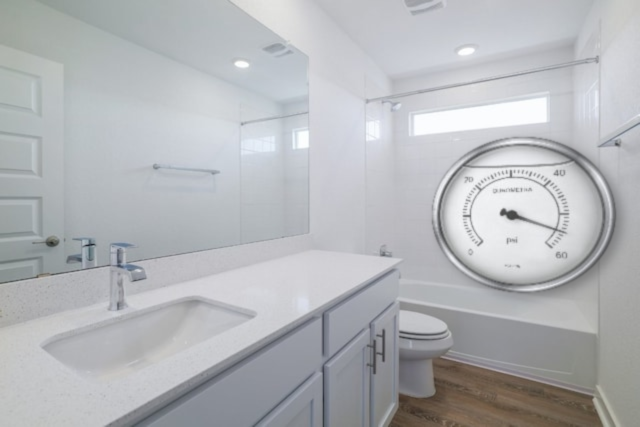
psi 55
